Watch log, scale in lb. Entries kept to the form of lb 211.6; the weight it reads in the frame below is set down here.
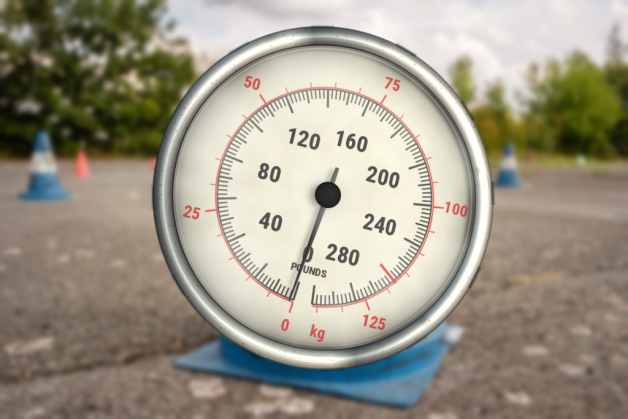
lb 2
